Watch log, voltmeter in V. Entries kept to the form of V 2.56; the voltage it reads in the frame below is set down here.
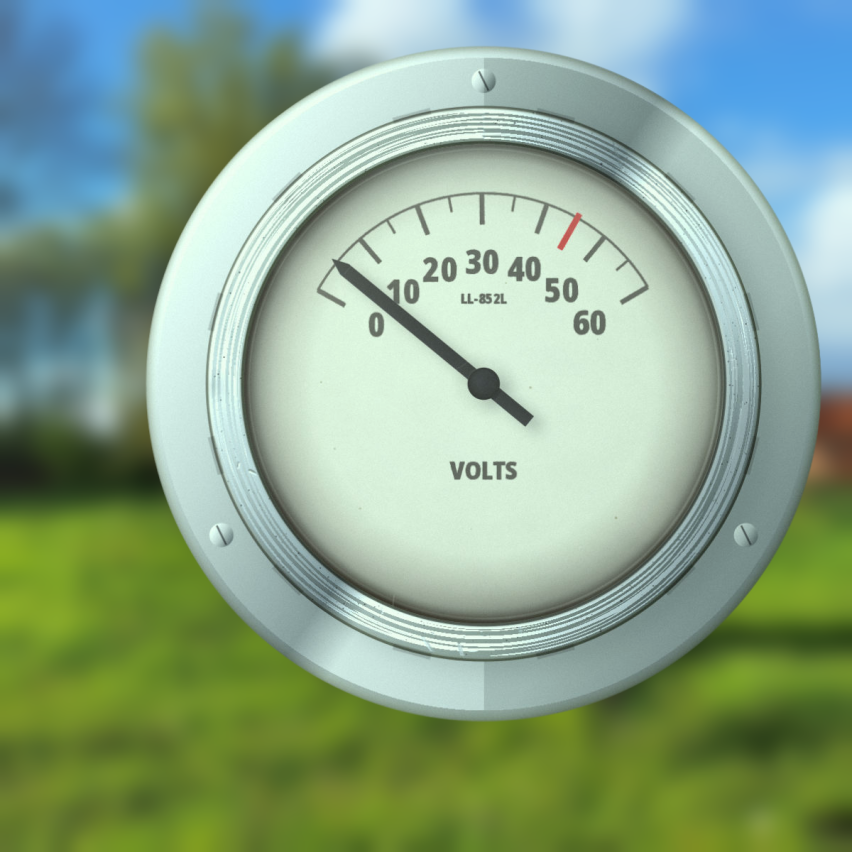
V 5
